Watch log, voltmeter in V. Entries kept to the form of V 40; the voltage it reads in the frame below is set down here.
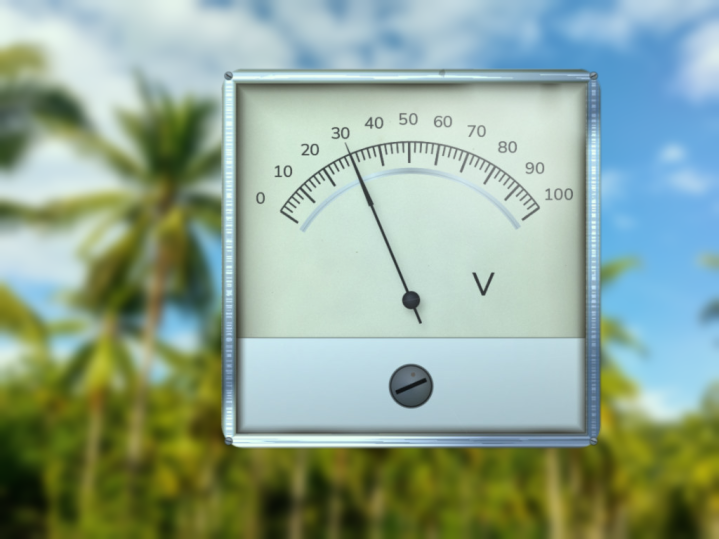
V 30
